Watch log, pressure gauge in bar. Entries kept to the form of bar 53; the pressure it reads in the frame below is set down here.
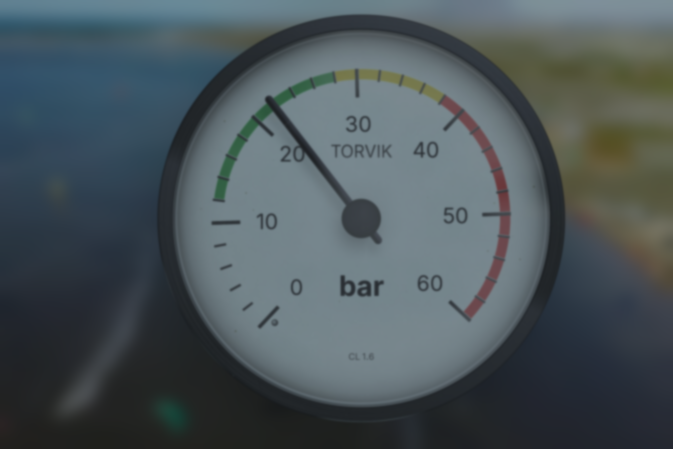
bar 22
